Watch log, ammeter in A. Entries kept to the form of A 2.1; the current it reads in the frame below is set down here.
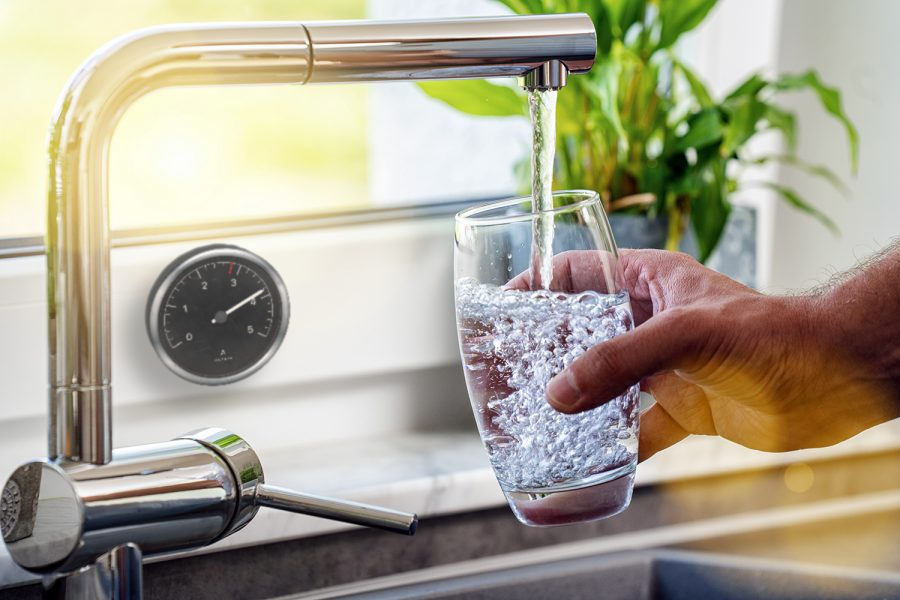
A 3.8
